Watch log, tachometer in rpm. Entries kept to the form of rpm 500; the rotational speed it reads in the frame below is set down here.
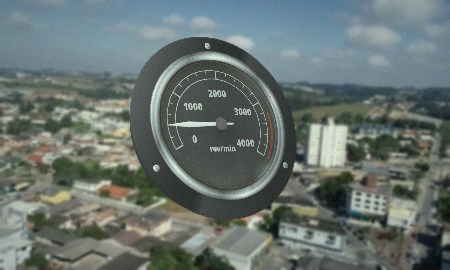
rpm 400
